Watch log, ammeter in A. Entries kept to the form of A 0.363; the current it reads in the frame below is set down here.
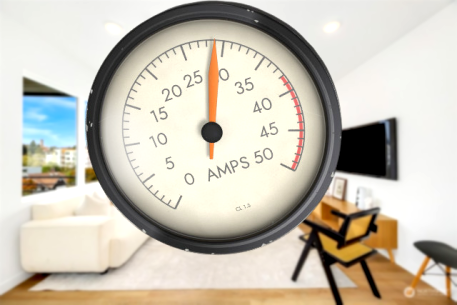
A 29
